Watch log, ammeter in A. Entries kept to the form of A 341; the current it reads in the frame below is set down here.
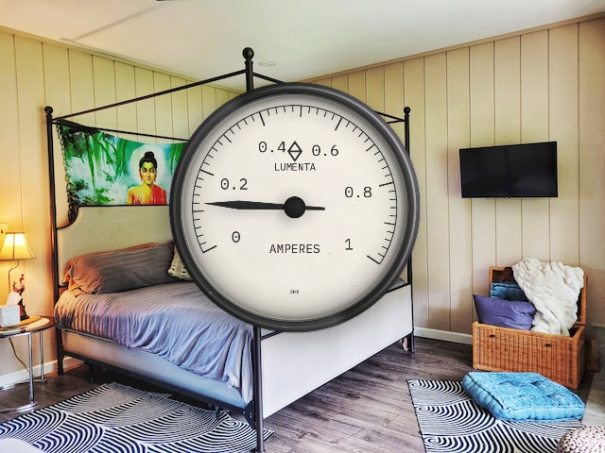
A 0.12
